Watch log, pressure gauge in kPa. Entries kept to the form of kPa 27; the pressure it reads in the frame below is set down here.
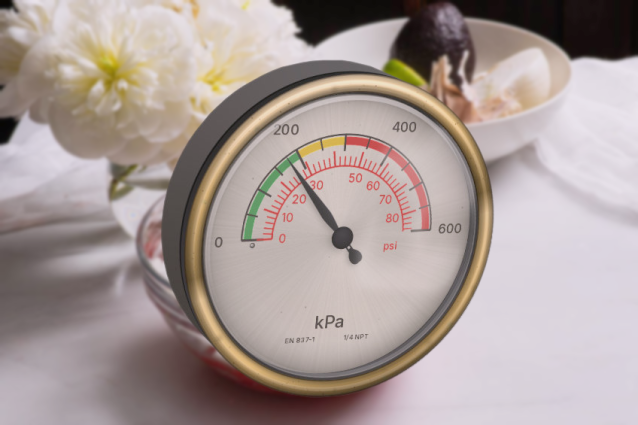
kPa 175
